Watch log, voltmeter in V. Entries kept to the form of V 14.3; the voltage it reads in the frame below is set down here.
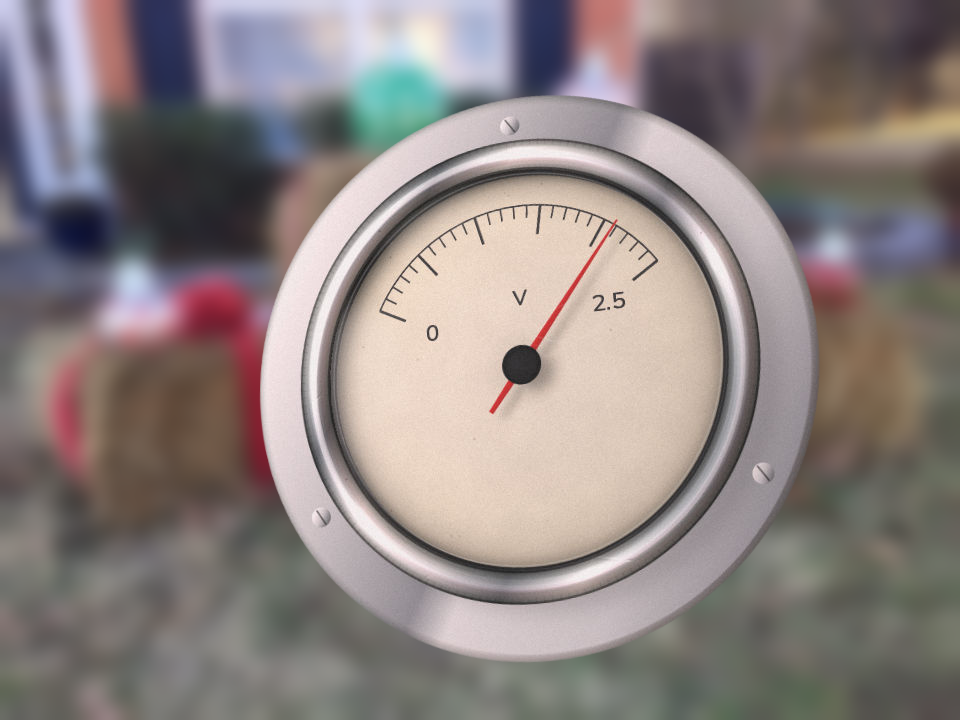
V 2.1
